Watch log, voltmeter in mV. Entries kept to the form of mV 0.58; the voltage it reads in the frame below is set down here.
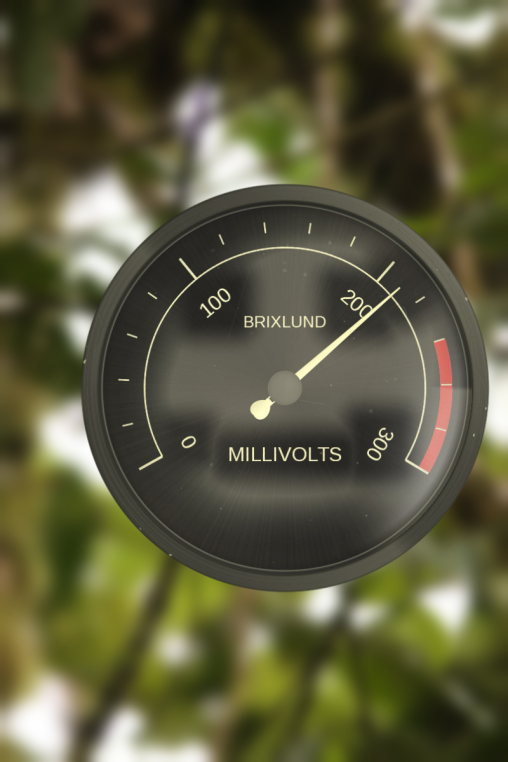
mV 210
